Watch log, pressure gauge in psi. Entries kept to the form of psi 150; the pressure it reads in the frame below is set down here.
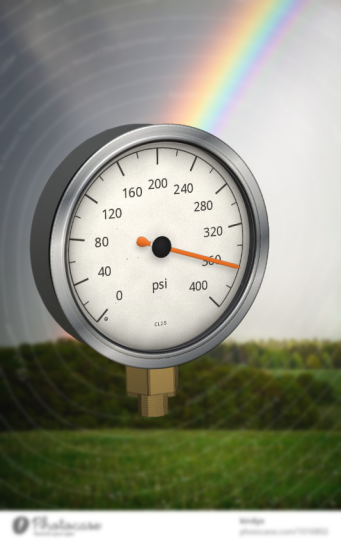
psi 360
